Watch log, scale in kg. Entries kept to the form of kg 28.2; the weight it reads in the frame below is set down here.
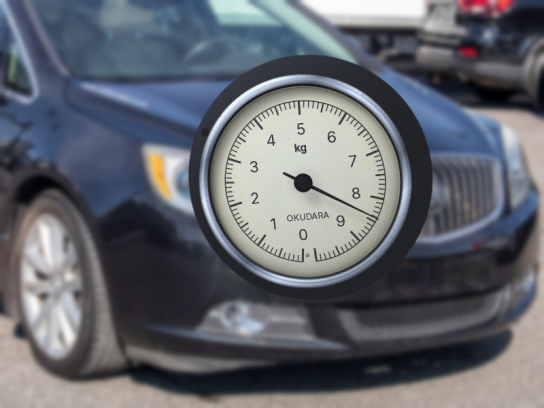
kg 8.4
